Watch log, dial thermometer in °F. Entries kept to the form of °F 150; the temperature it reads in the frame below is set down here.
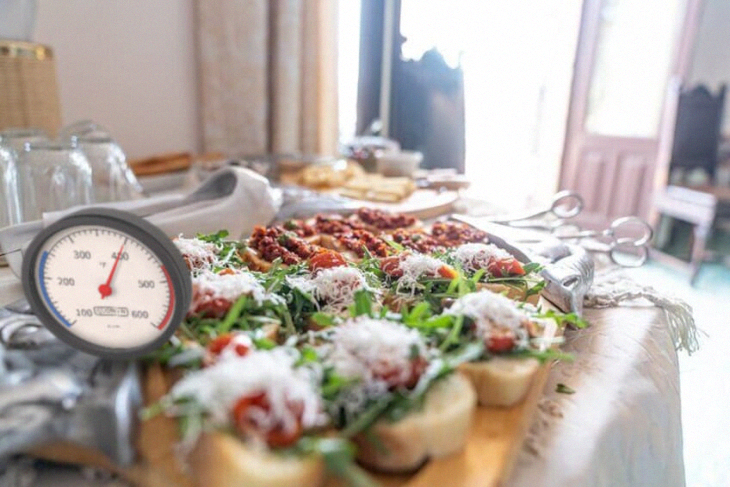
°F 400
